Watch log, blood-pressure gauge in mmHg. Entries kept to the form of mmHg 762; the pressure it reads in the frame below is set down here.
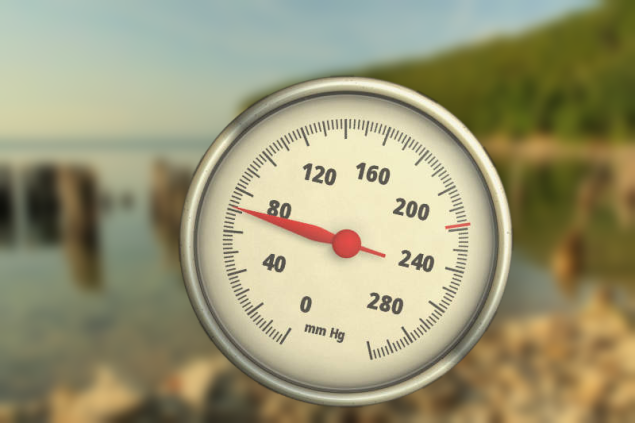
mmHg 72
